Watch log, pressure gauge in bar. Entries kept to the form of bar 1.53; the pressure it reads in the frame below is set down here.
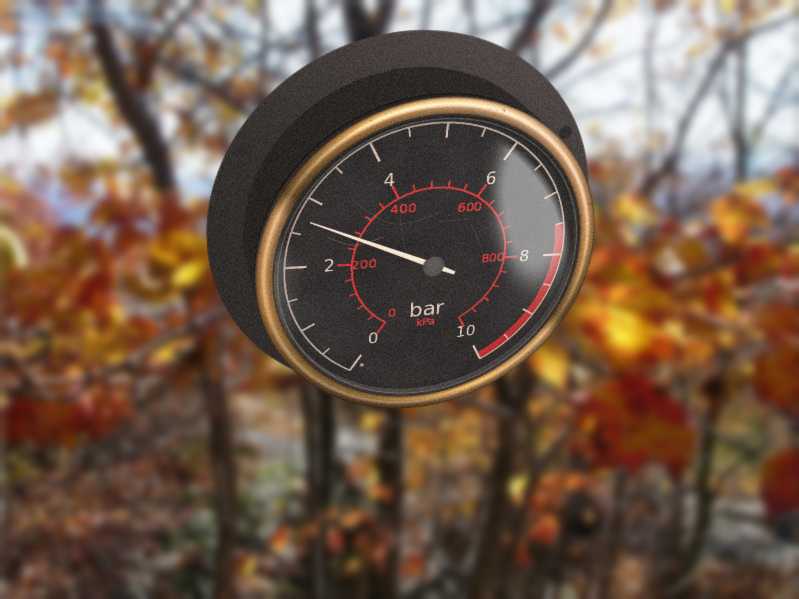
bar 2.75
